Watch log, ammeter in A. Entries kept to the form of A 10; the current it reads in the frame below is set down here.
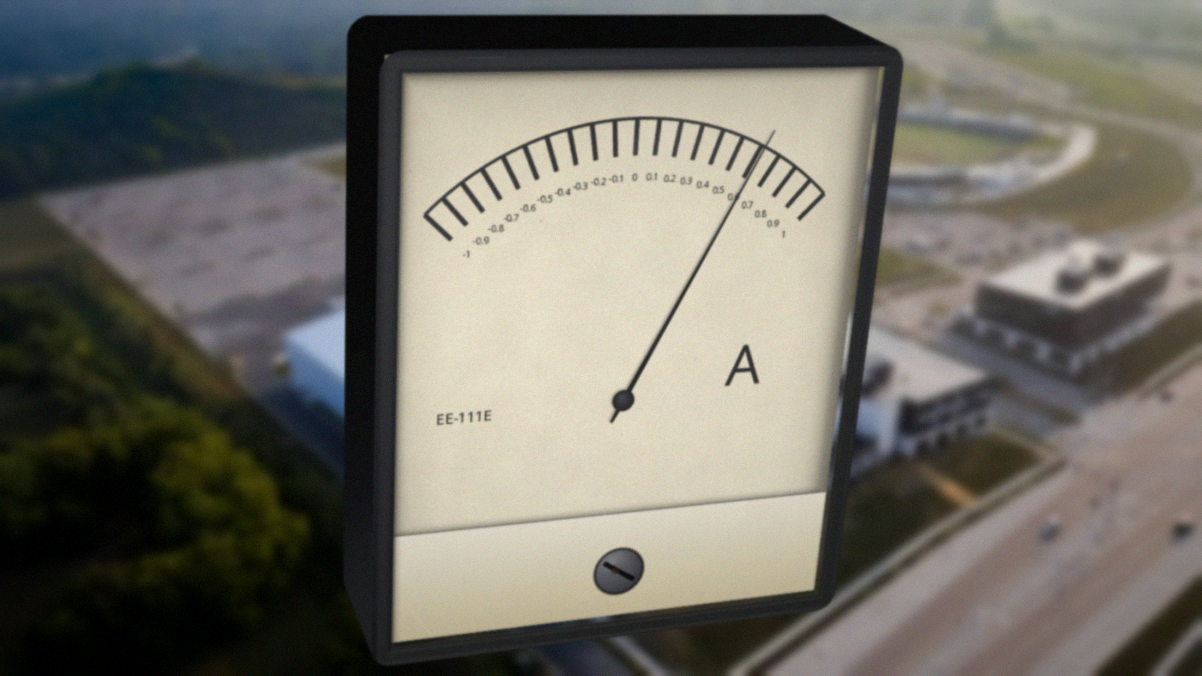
A 0.6
